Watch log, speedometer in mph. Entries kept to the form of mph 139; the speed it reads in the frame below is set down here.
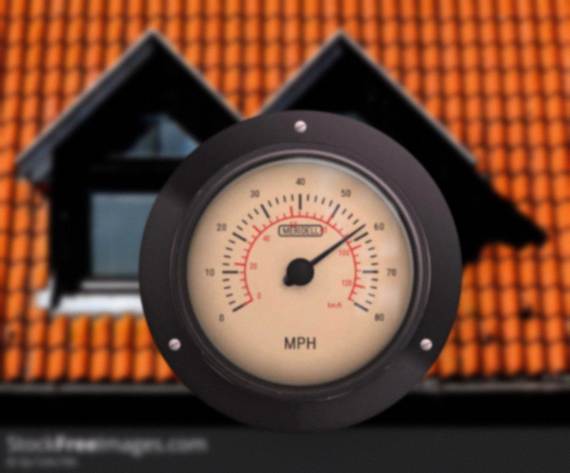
mph 58
